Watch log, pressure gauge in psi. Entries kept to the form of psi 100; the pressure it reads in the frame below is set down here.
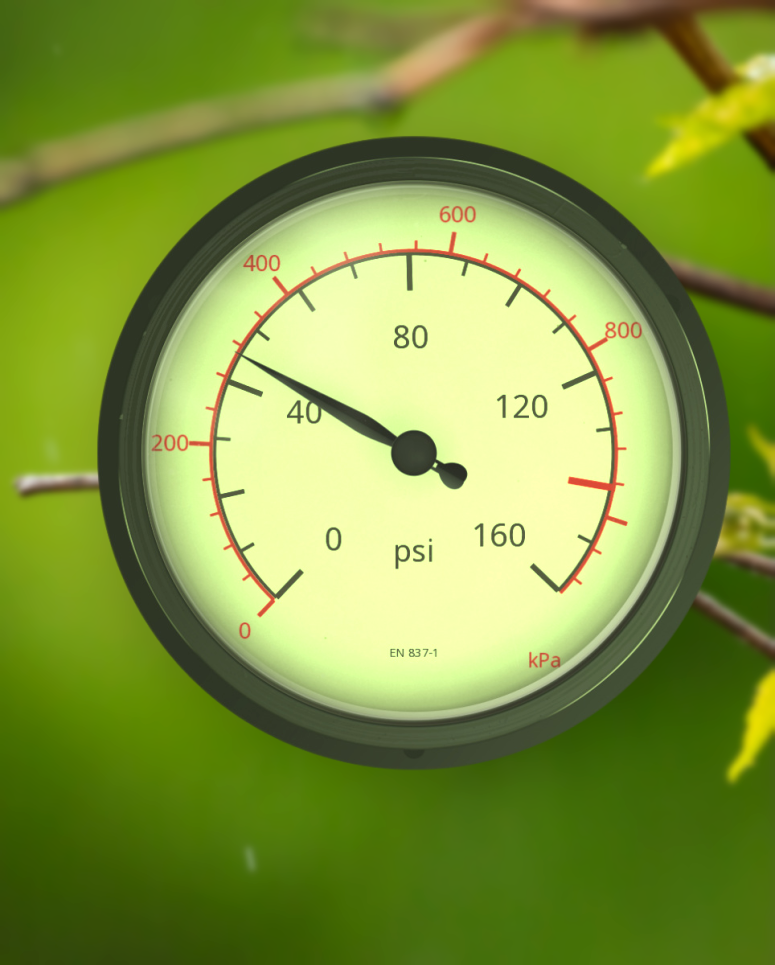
psi 45
